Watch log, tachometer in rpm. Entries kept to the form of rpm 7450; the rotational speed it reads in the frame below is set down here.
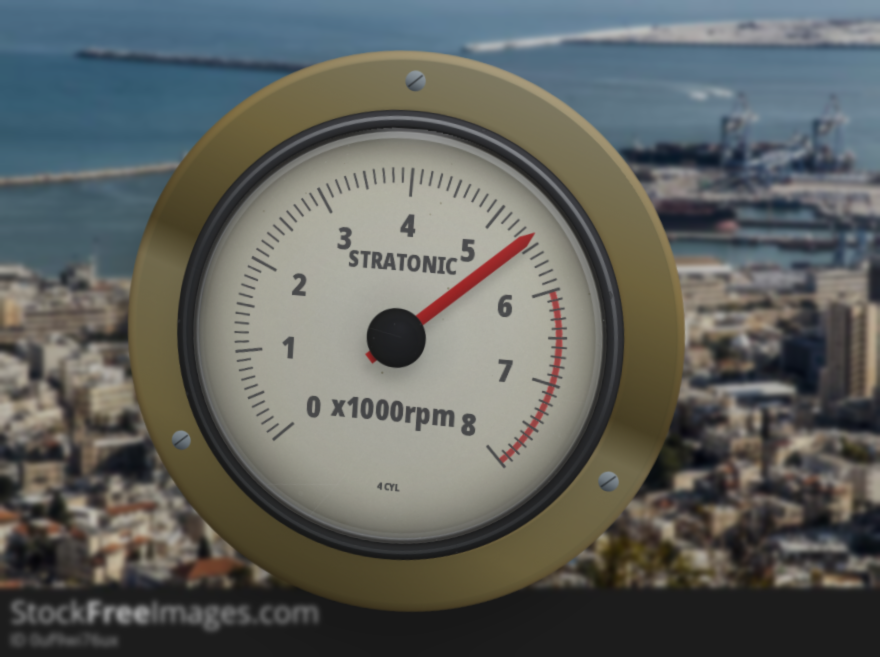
rpm 5400
